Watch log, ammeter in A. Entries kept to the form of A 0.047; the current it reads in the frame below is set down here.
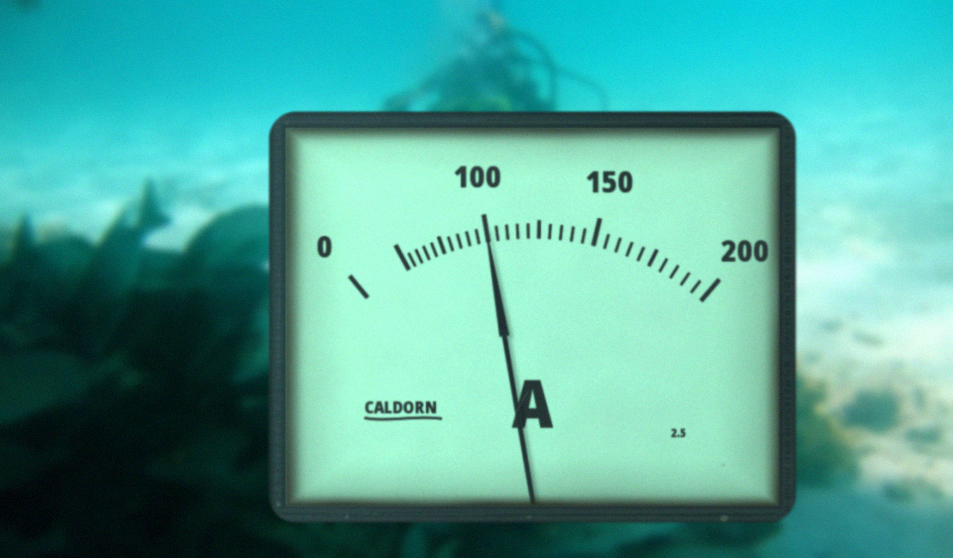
A 100
